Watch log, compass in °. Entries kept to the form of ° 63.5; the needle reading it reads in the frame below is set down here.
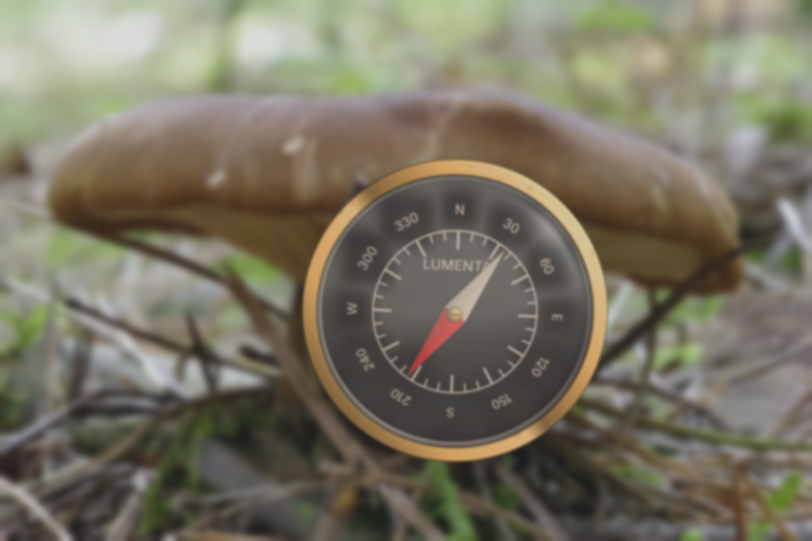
° 215
